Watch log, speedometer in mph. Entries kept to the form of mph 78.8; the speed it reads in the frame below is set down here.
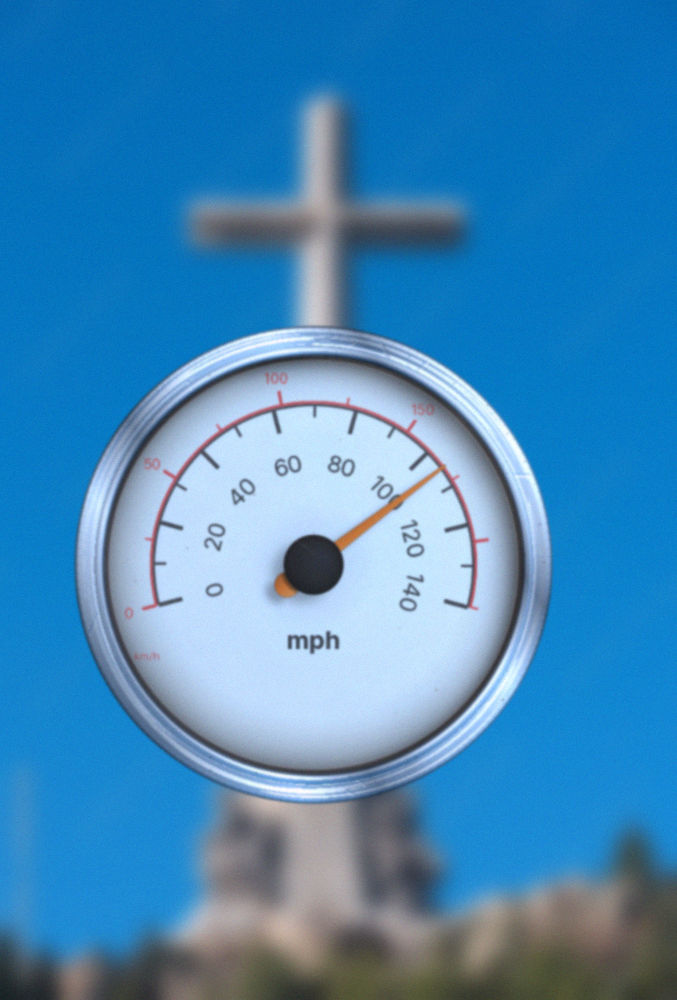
mph 105
